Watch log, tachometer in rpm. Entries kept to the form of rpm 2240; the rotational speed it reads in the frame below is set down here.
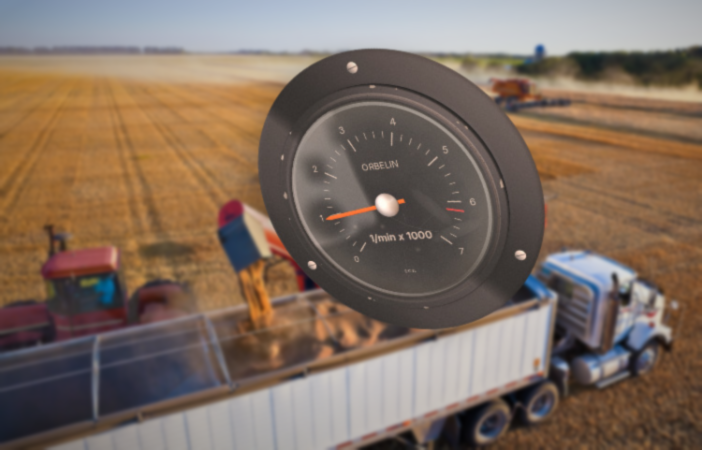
rpm 1000
